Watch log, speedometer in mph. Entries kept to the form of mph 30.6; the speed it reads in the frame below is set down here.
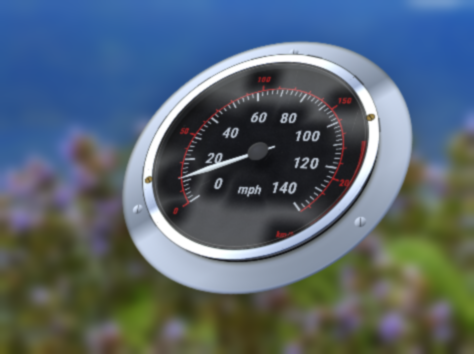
mph 10
